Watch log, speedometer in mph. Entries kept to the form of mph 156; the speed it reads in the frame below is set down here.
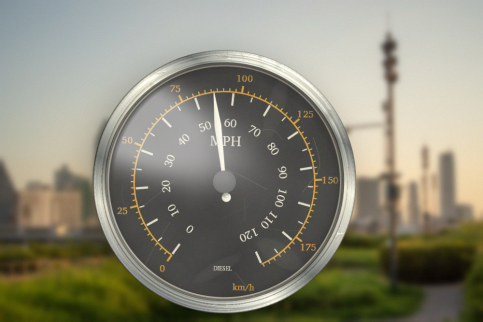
mph 55
